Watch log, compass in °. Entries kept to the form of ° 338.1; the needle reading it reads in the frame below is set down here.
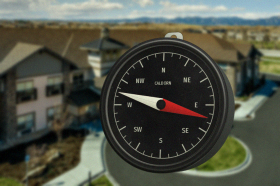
° 105
